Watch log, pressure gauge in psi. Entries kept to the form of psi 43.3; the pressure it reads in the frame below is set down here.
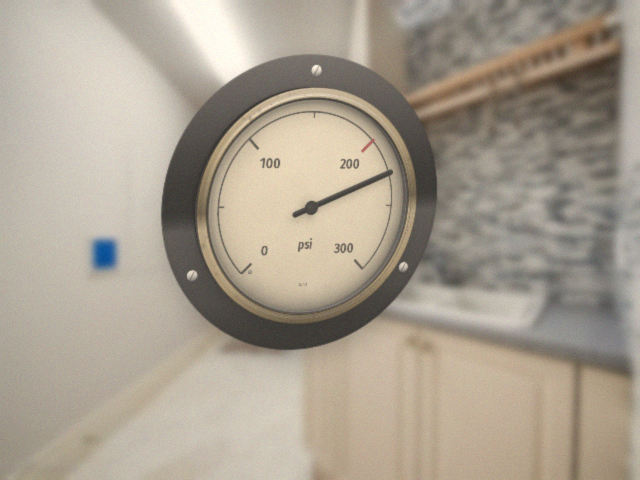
psi 225
